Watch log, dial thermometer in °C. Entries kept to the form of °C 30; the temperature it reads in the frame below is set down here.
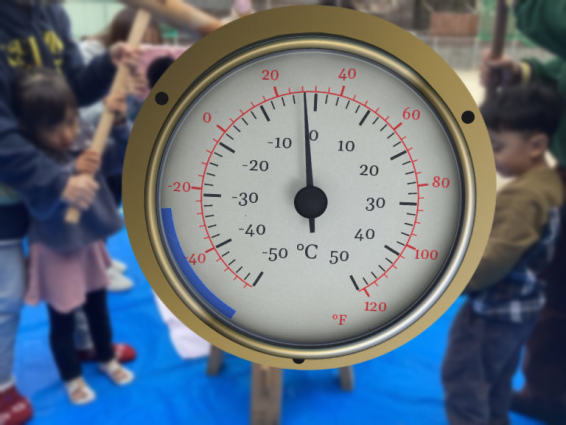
°C -2
